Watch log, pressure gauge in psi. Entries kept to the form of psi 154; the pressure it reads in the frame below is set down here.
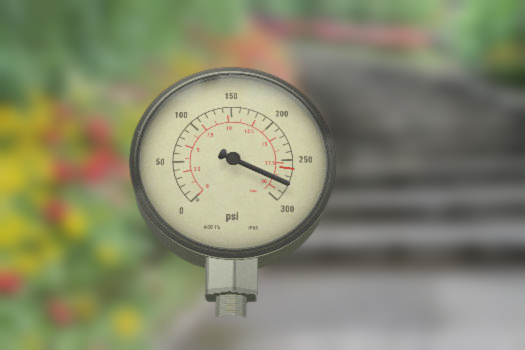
psi 280
